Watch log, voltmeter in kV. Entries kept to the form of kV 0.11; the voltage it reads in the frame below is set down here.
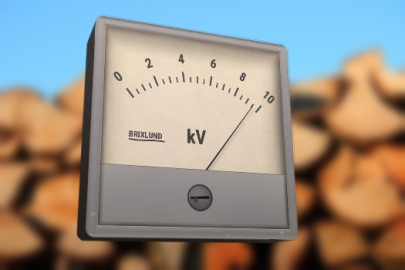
kV 9.5
